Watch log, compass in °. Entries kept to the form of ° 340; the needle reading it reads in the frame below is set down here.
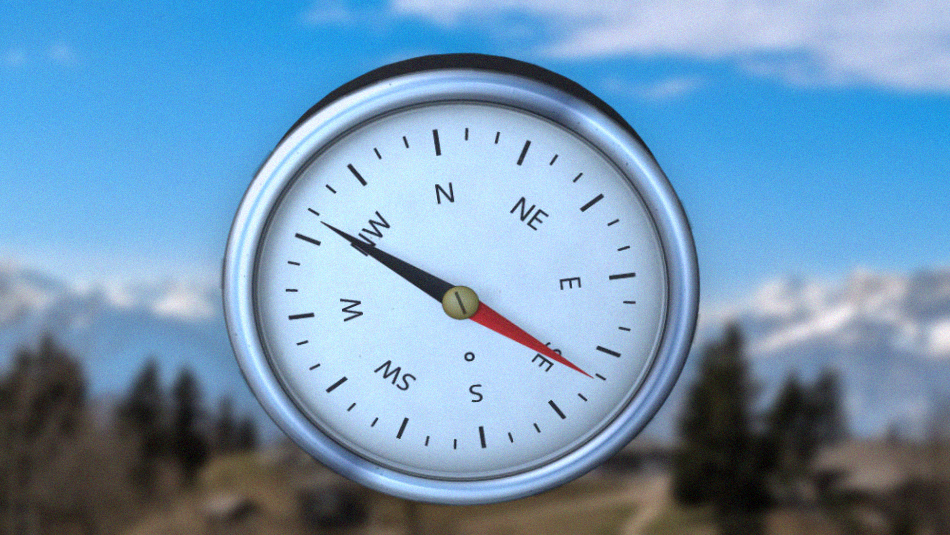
° 130
